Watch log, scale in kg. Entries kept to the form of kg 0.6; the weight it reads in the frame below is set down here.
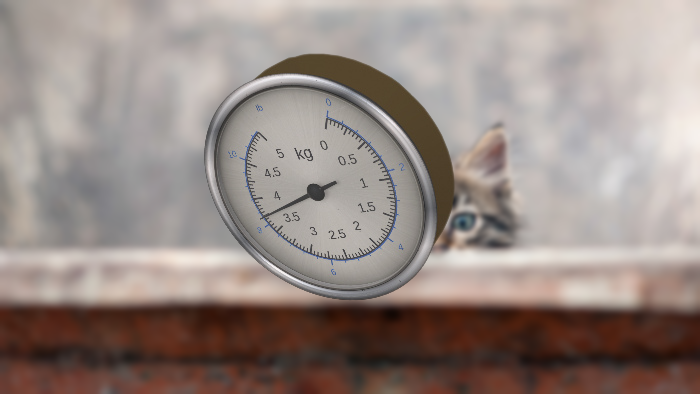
kg 3.75
